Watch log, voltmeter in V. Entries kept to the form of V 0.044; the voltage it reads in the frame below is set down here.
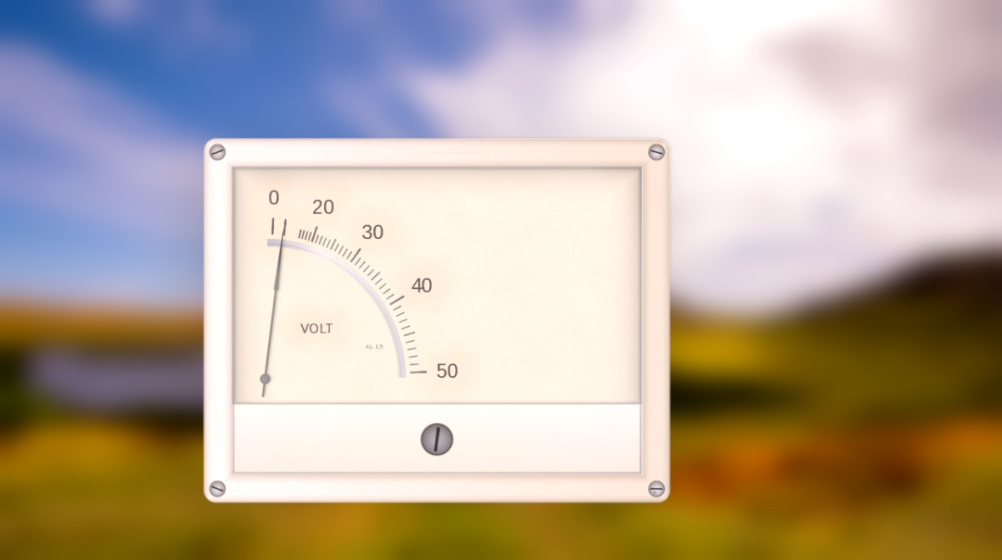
V 10
